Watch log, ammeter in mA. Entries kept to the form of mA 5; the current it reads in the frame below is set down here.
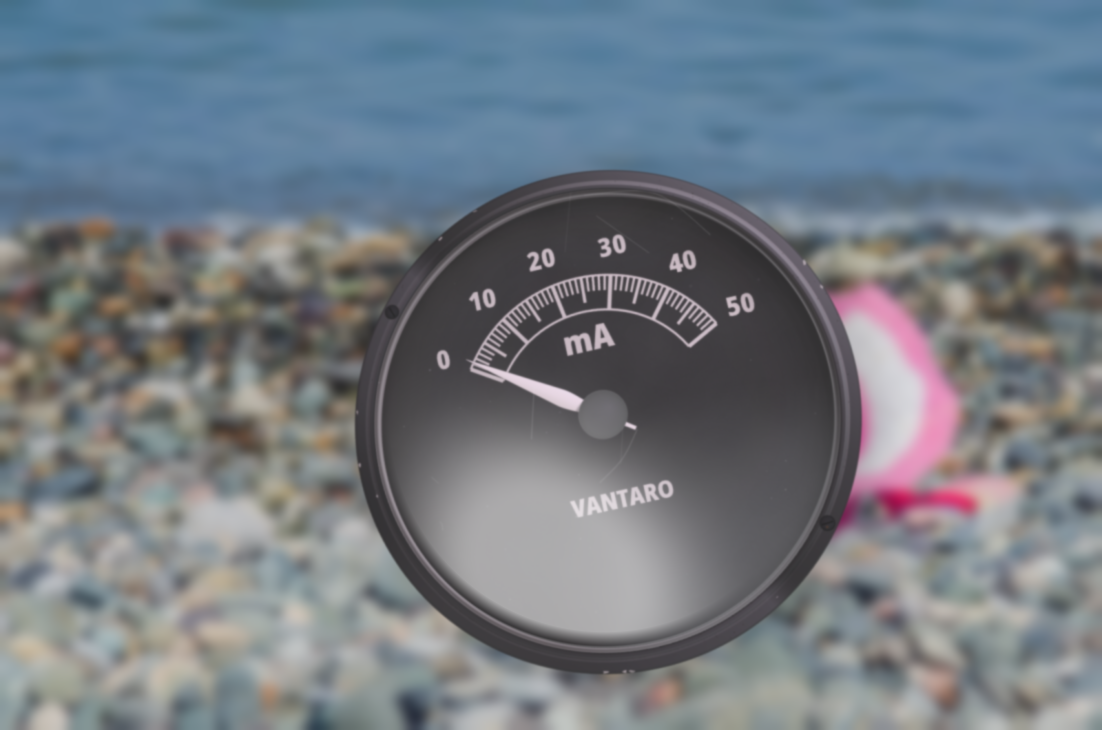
mA 1
